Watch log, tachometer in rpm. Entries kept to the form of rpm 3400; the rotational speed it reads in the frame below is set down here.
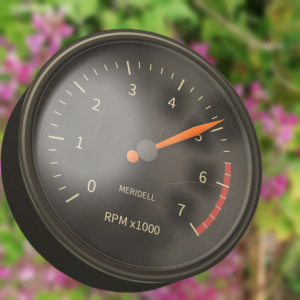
rpm 4900
